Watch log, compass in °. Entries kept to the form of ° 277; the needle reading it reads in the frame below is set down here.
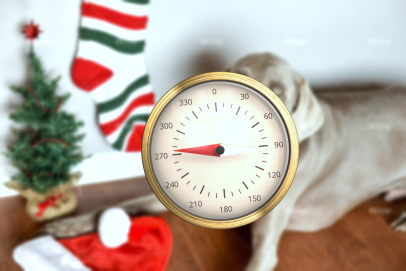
° 275
